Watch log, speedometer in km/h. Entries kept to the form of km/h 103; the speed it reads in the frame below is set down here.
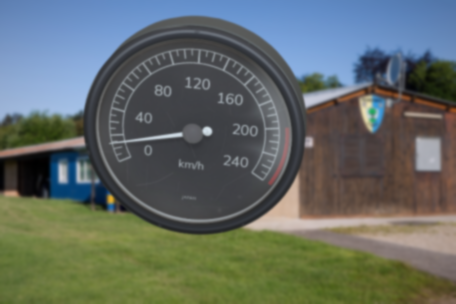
km/h 15
